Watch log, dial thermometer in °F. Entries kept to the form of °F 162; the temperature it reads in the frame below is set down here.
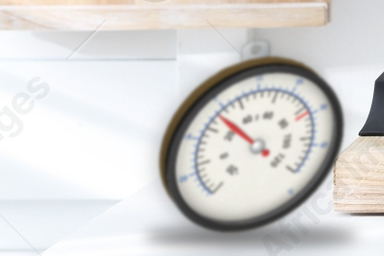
°F 28
